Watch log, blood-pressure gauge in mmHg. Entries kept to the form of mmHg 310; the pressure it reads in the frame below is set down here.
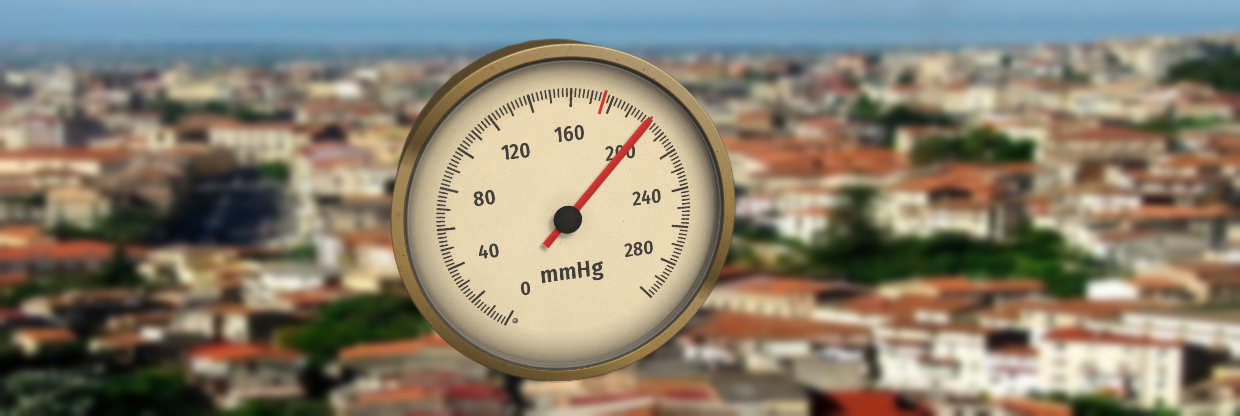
mmHg 200
